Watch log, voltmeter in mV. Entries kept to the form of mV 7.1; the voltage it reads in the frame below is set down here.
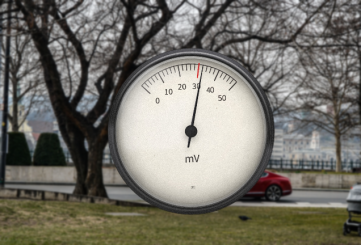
mV 32
